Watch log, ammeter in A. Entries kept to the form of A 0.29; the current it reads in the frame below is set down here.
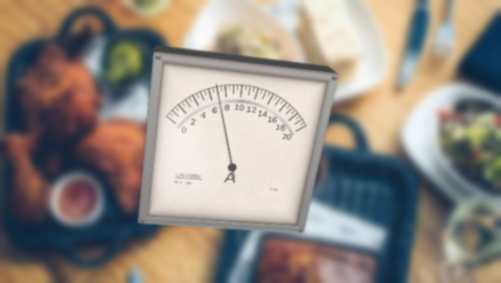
A 7
